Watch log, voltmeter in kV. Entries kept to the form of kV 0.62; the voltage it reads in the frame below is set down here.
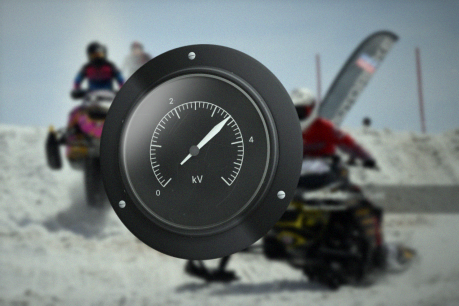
kV 3.4
